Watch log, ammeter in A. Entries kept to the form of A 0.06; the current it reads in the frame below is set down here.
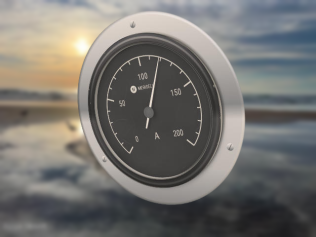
A 120
